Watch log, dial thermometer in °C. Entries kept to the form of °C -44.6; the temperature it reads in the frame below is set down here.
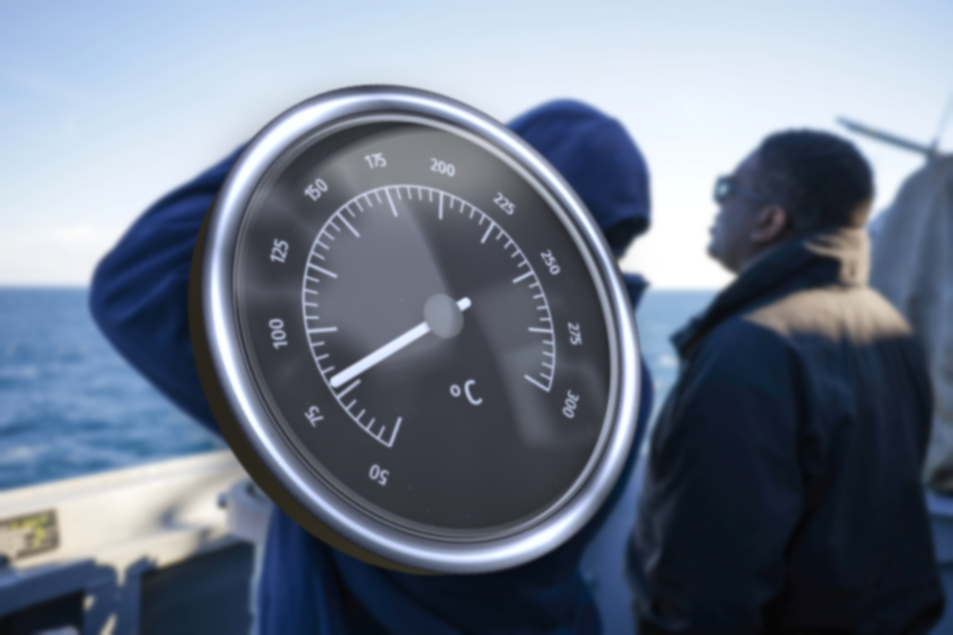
°C 80
